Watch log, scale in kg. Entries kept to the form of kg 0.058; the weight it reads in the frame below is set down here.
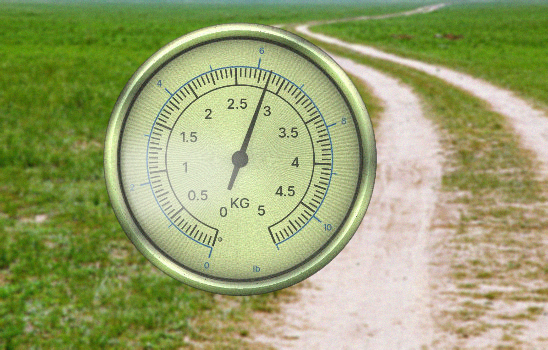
kg 2.85
